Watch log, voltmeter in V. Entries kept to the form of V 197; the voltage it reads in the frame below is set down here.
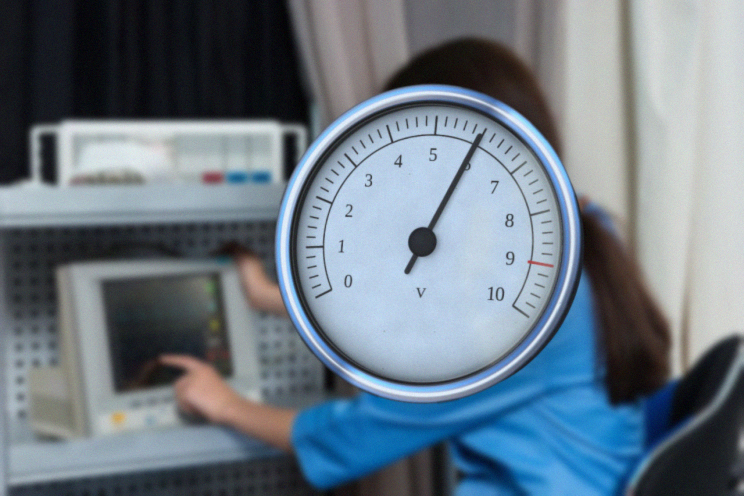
V 6
